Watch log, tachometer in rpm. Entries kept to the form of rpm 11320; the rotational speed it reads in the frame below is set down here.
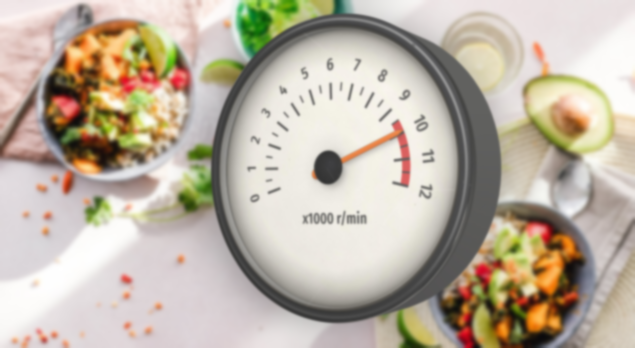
rpm 10000
